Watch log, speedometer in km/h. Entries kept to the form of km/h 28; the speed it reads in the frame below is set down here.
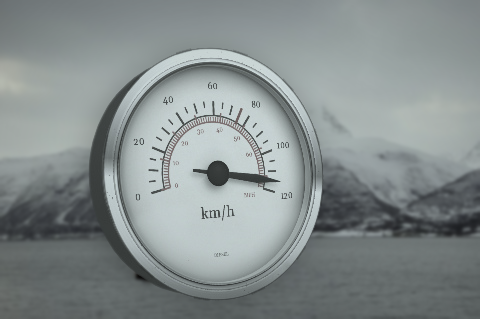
km/h 115
